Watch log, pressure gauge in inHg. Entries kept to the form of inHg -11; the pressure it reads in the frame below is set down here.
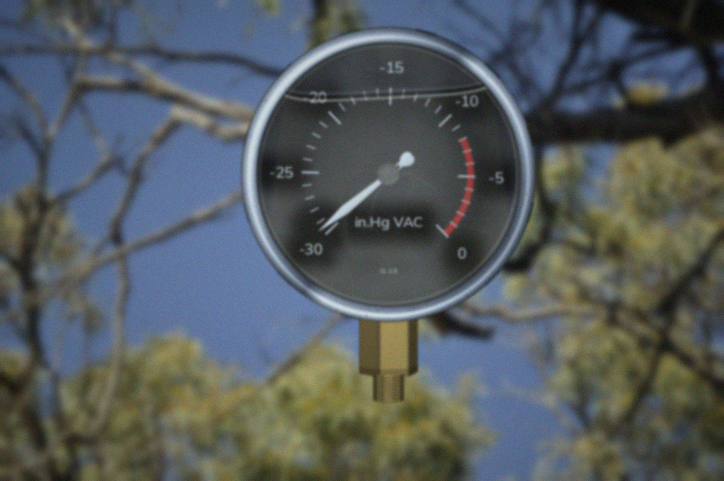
inHg -29.5
